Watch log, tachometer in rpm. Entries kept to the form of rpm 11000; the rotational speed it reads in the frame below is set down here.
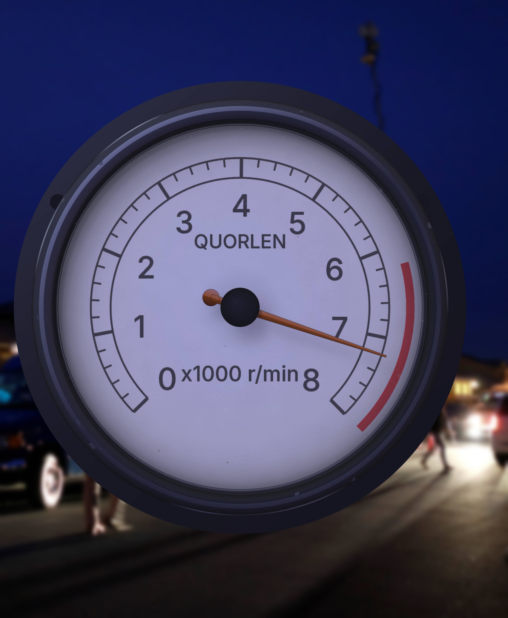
rpm 7200
